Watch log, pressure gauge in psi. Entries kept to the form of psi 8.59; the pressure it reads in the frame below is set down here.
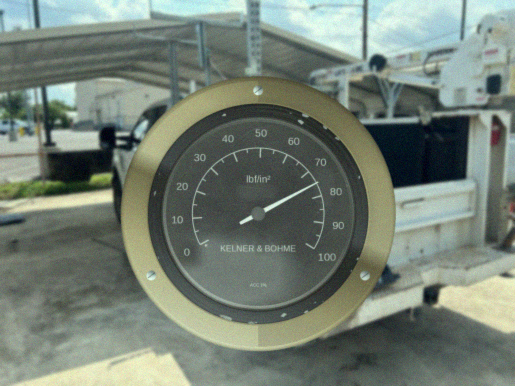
psi 75
